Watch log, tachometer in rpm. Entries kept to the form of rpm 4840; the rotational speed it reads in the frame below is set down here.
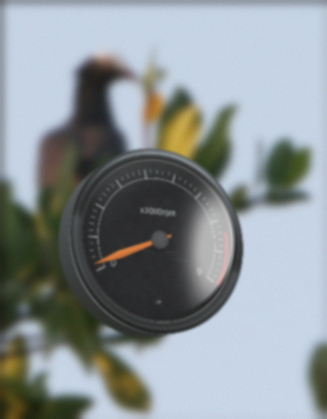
rpm 200
